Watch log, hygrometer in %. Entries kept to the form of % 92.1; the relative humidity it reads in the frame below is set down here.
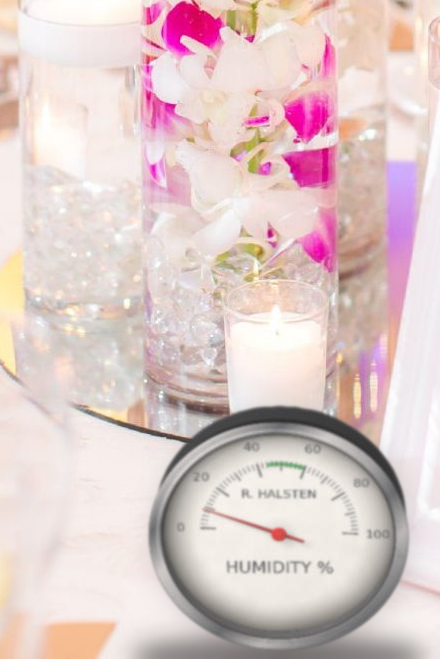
% 10
